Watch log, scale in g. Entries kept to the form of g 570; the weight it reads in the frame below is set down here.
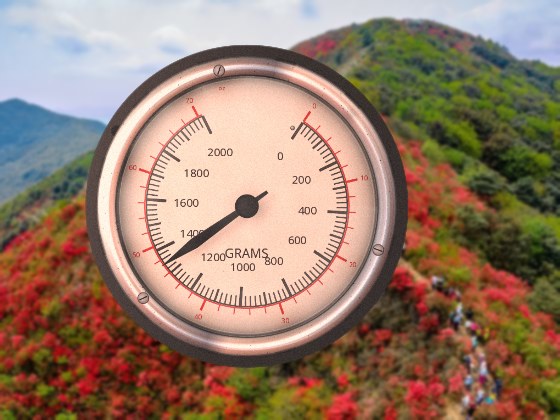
g 1340
